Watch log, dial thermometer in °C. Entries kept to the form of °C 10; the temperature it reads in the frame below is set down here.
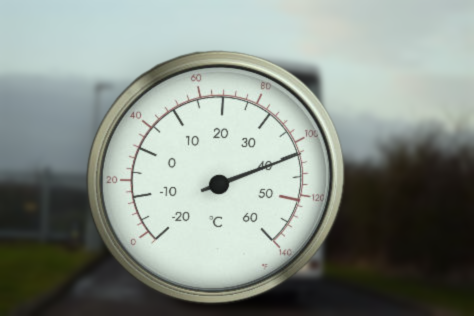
°C 40
